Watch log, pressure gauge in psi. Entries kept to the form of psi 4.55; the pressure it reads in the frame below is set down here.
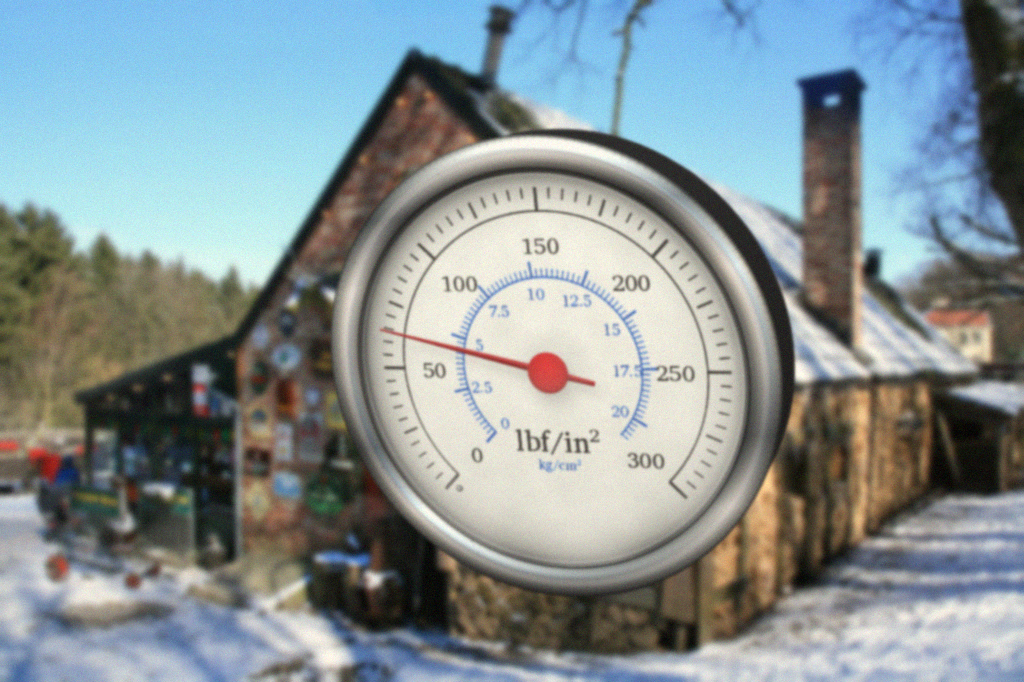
psi 65
